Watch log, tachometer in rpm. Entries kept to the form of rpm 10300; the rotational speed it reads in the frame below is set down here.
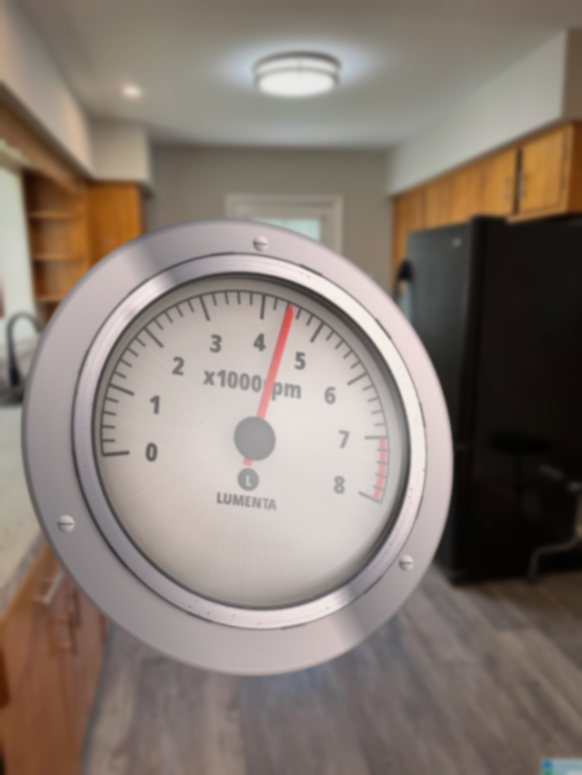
rpm 4400
